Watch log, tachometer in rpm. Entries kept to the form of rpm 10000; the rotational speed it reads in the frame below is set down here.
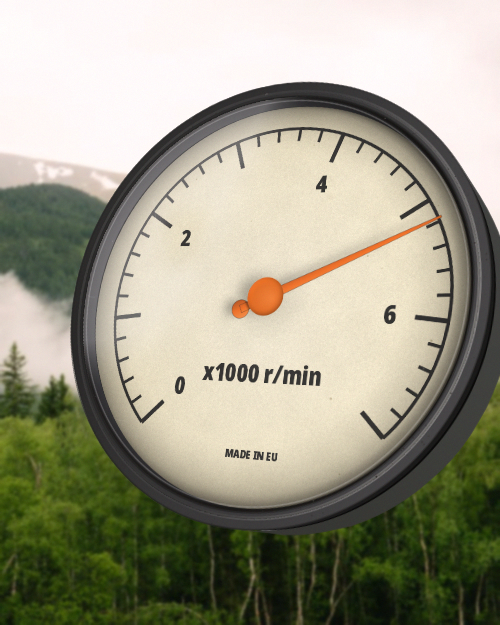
rpm 5200
